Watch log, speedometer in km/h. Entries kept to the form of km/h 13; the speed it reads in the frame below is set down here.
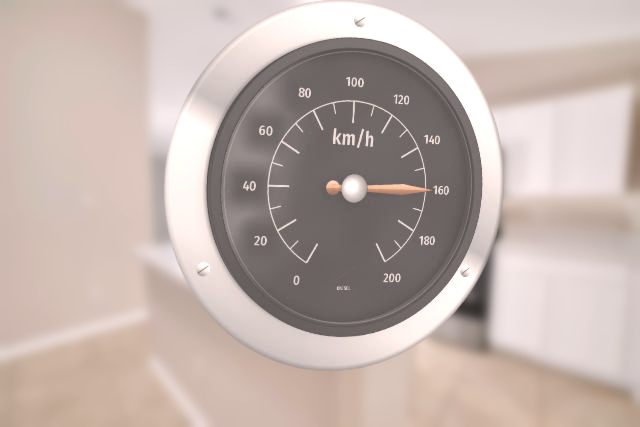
km/h 160
